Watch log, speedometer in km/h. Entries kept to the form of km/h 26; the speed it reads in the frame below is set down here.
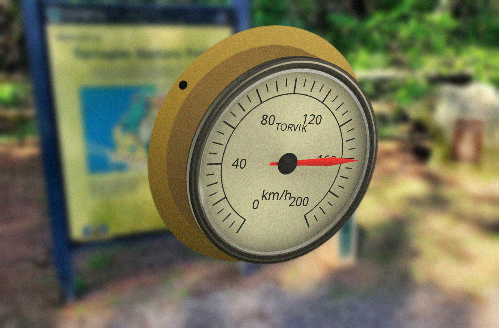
km/h 160
